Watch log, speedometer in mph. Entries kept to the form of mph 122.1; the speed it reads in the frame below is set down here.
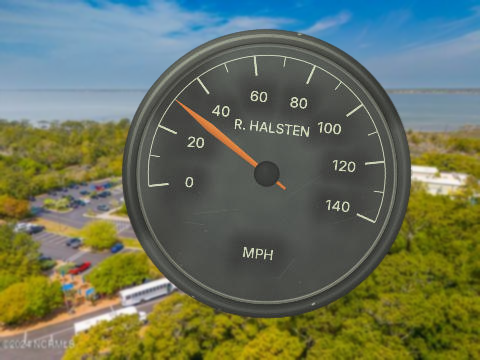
mph 30
